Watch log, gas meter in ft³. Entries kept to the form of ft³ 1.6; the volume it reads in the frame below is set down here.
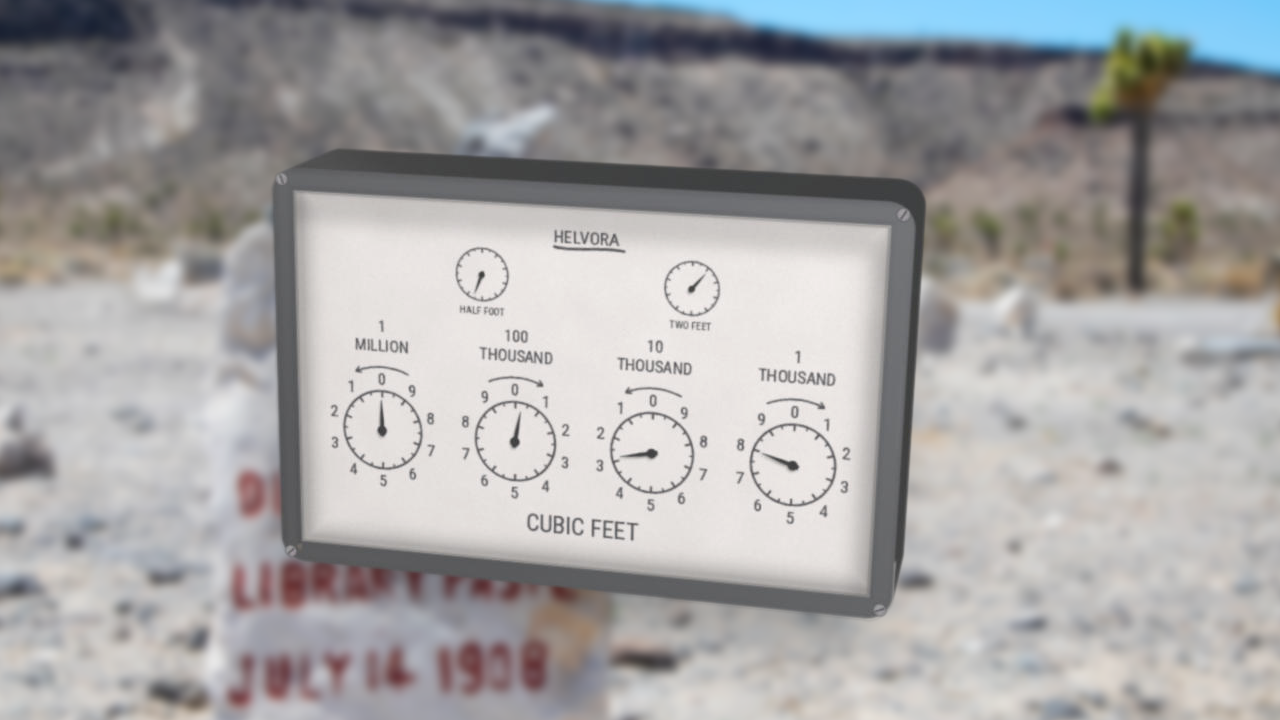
ft³ 2800
